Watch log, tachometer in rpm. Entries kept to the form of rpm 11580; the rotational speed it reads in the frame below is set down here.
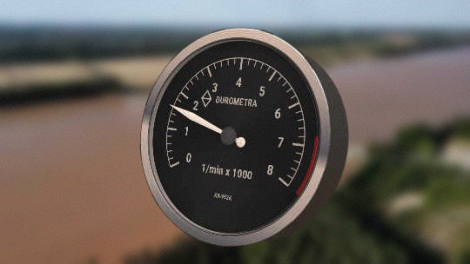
rpm 1600
